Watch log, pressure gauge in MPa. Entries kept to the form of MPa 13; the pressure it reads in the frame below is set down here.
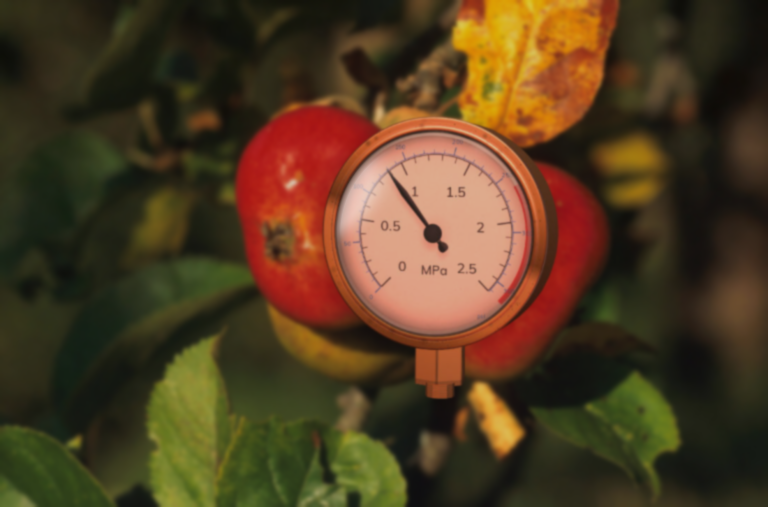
MPa 0.9
